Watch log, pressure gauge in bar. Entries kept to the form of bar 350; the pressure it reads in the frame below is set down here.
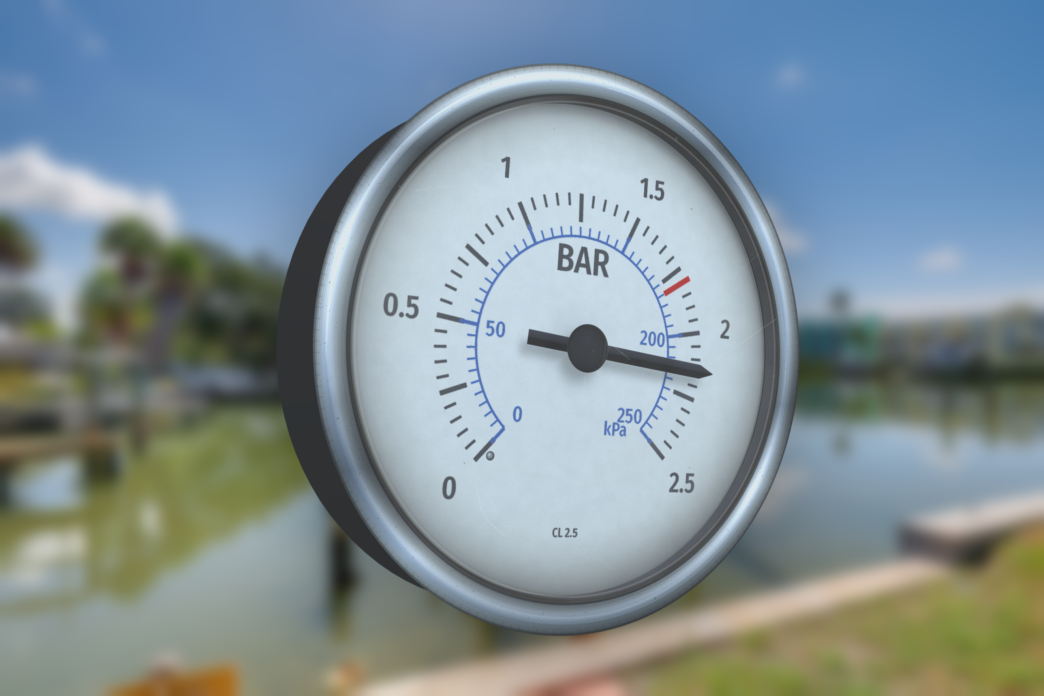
bar 2.15
